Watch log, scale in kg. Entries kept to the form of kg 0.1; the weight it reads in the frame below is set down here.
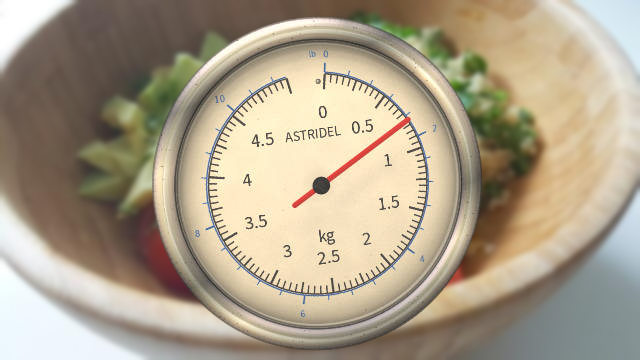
kg 0.75
